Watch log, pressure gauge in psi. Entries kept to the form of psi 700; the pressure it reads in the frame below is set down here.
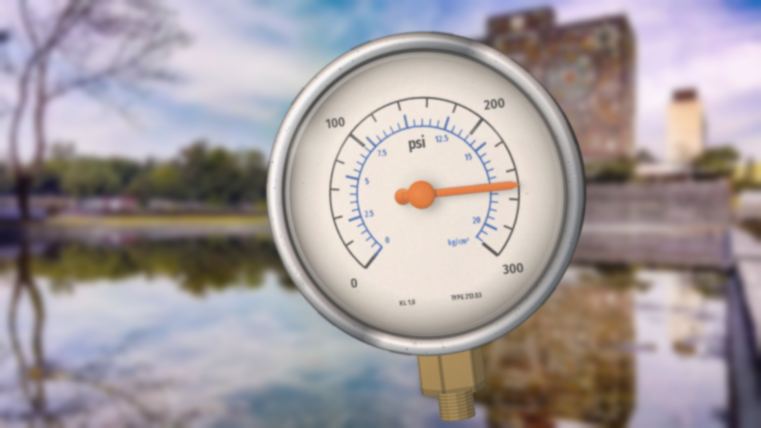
psi 250
